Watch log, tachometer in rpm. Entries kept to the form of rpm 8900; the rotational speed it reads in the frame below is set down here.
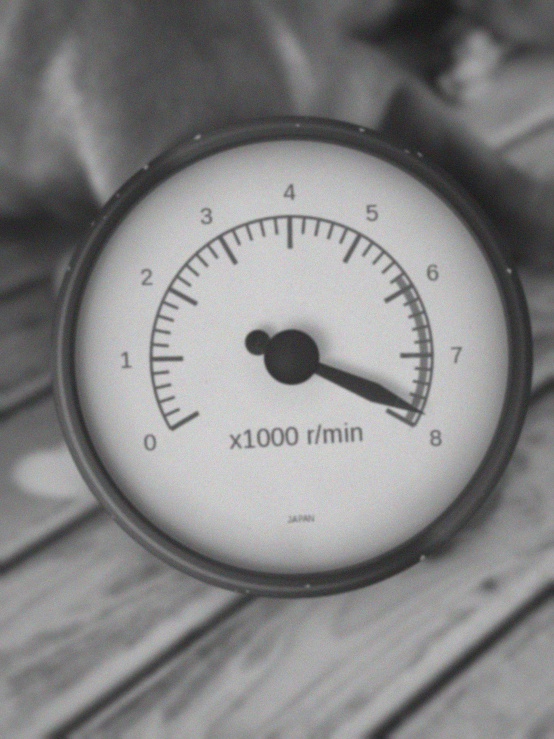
rpm 7800
